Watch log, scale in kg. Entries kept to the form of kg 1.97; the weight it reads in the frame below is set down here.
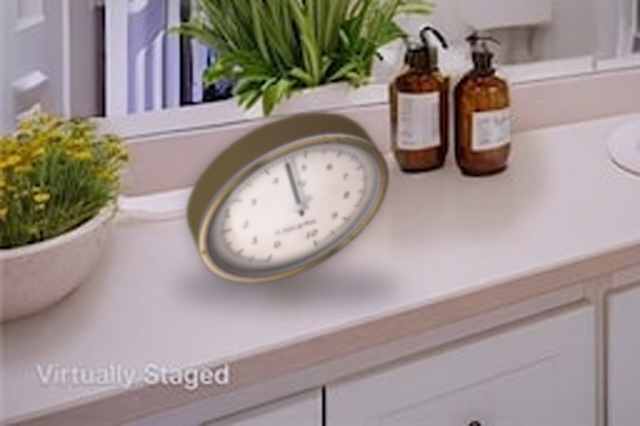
kg 4.5
